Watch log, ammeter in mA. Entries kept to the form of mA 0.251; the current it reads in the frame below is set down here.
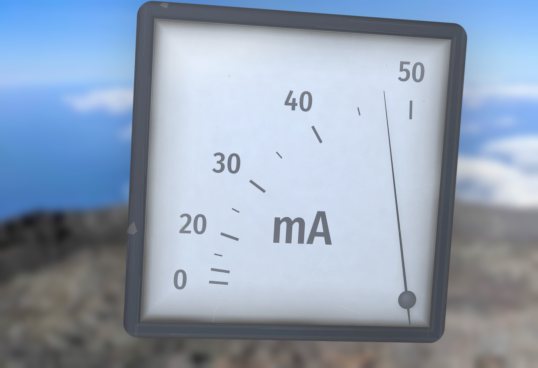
mA 47.5
